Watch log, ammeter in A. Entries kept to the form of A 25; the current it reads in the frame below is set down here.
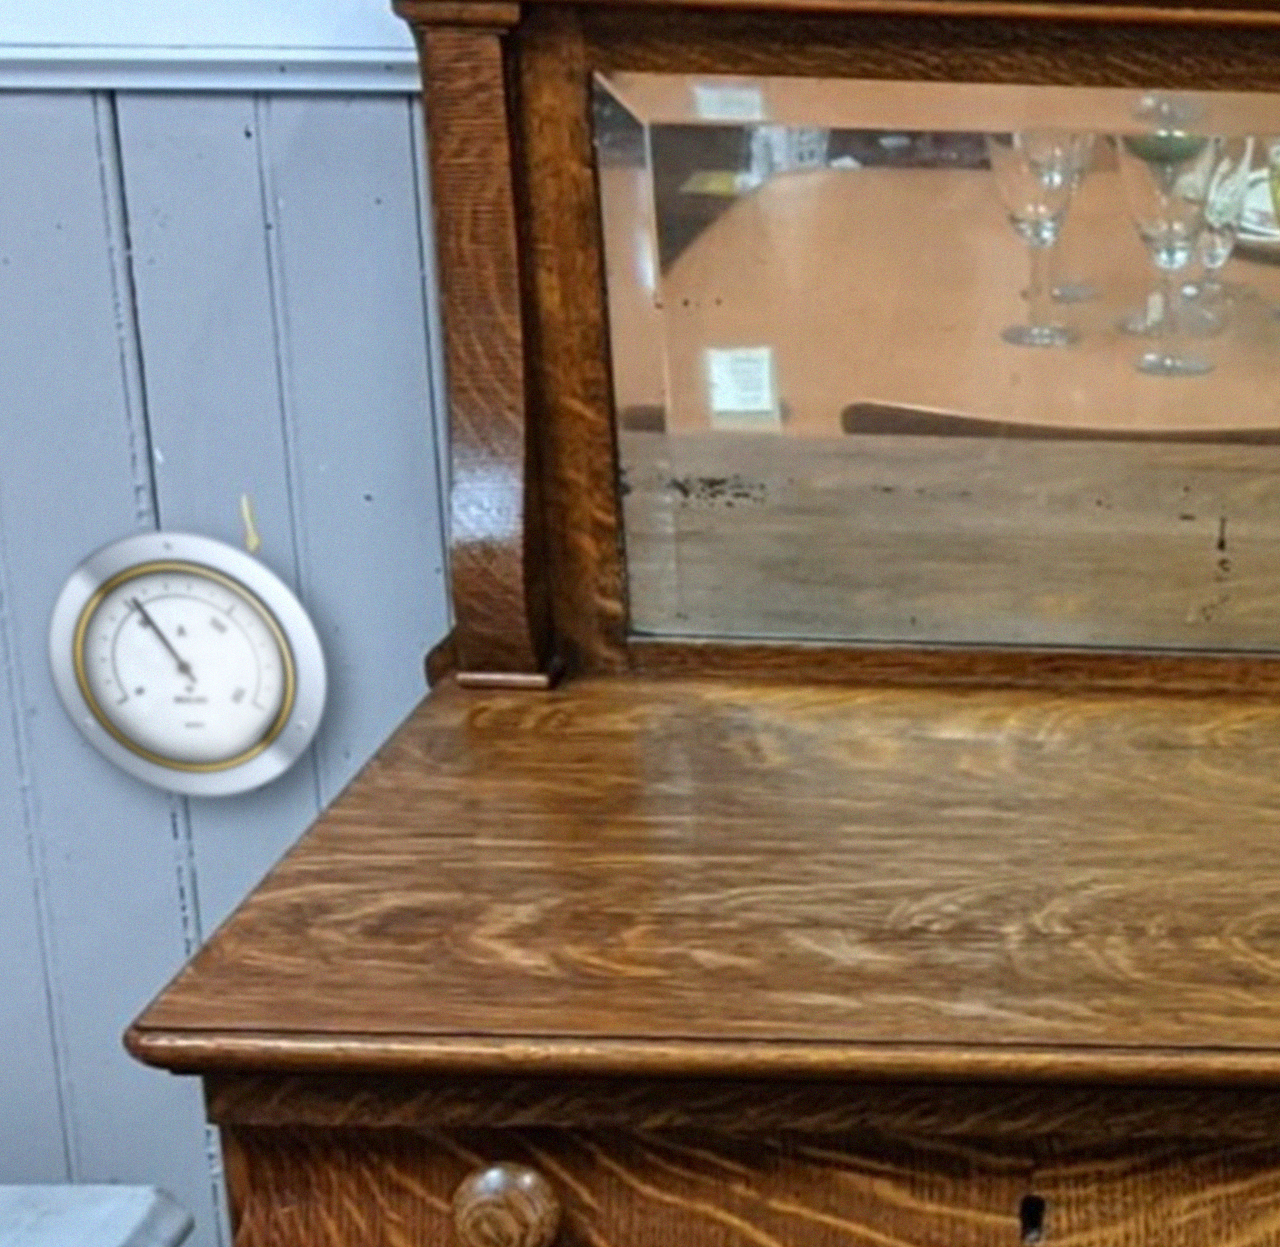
A 55
